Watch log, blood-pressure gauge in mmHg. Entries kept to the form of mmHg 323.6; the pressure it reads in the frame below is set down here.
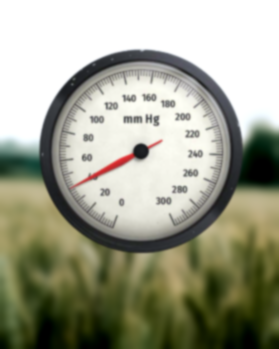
mmHg 40
